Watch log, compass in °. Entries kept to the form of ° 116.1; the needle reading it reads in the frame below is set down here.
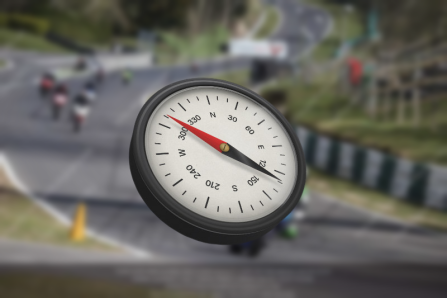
° 310
